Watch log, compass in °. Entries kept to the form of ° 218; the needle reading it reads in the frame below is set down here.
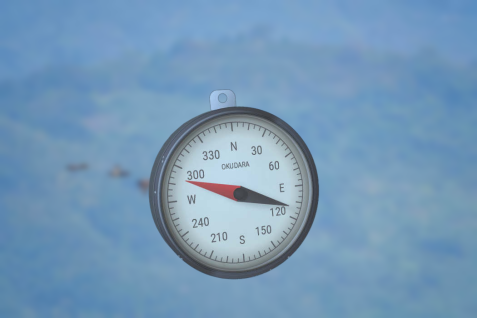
° 290
